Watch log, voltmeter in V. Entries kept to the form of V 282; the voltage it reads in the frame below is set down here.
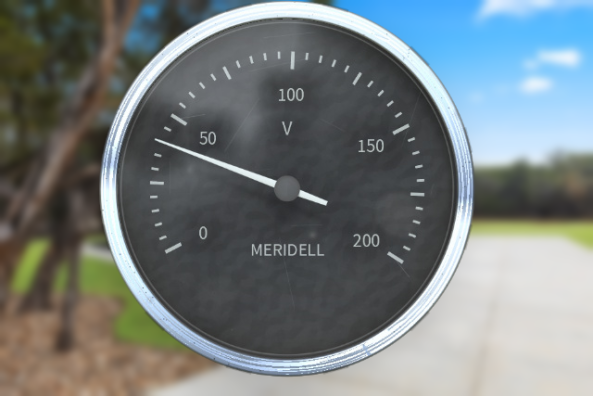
V 40
